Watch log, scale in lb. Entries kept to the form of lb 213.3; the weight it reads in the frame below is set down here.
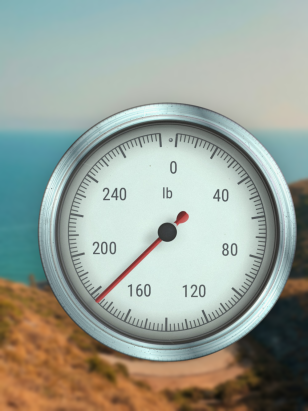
lb 176
